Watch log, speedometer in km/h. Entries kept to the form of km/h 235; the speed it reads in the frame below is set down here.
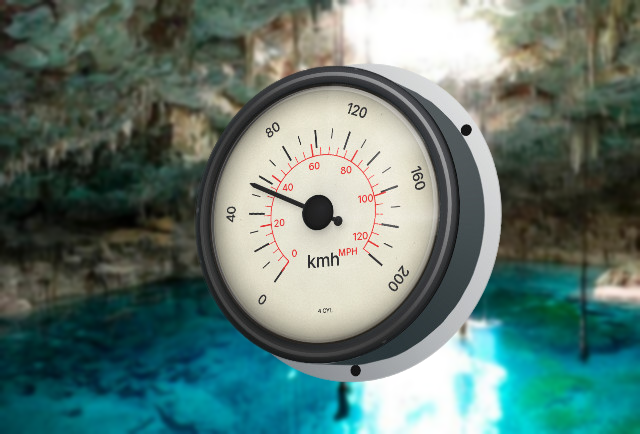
km/h 55
